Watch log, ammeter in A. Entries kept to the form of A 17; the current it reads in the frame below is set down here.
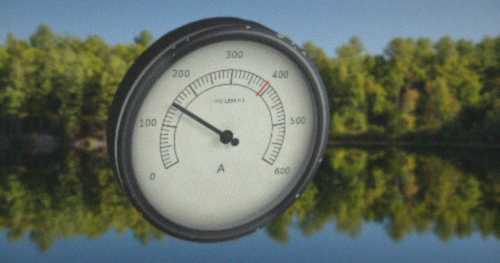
A 150
